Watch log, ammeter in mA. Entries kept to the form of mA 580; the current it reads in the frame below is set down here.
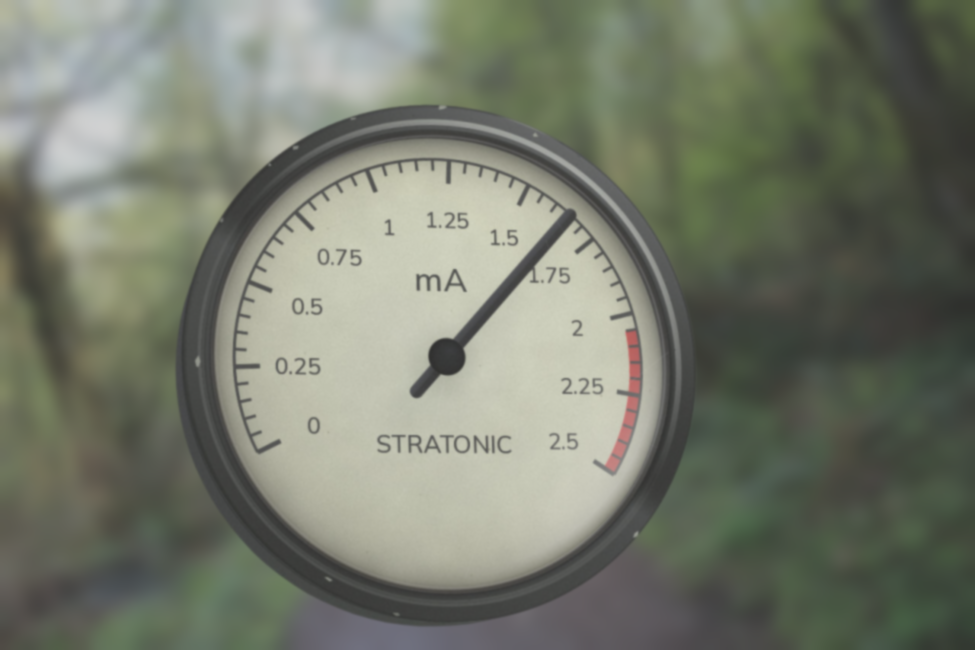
mA 1.65
